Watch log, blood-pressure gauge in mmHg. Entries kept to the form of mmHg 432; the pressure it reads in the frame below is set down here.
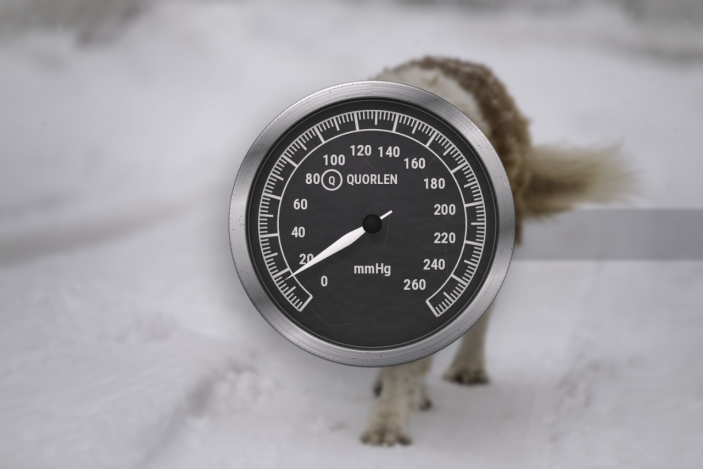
mmHg 16
